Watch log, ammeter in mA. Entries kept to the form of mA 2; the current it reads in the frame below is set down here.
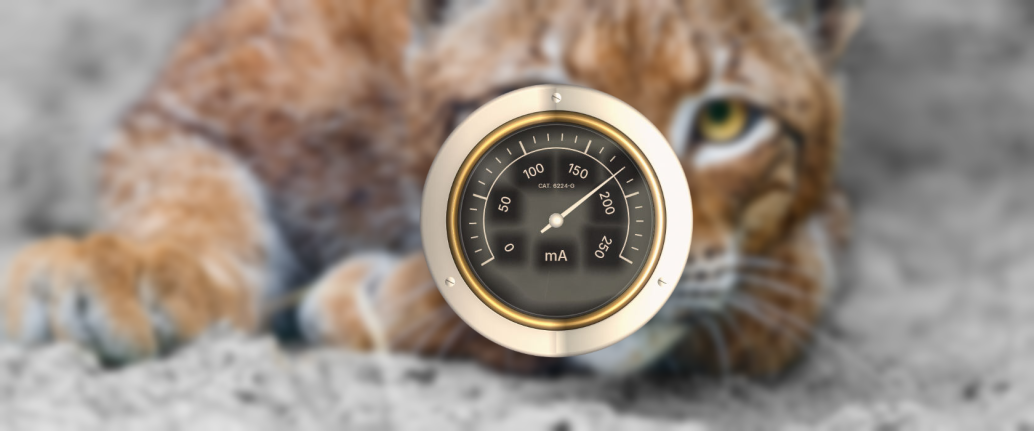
mA 180
